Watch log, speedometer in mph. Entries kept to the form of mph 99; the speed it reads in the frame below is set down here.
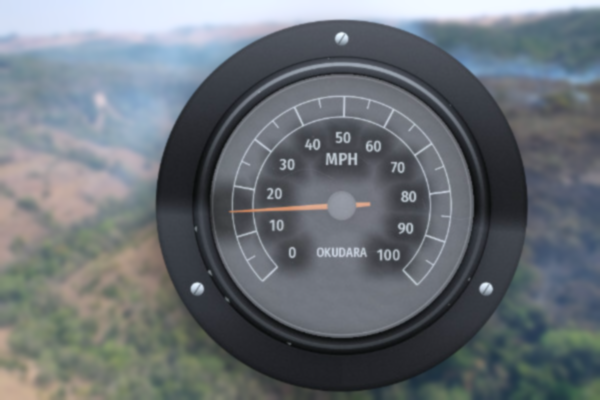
mph 15
